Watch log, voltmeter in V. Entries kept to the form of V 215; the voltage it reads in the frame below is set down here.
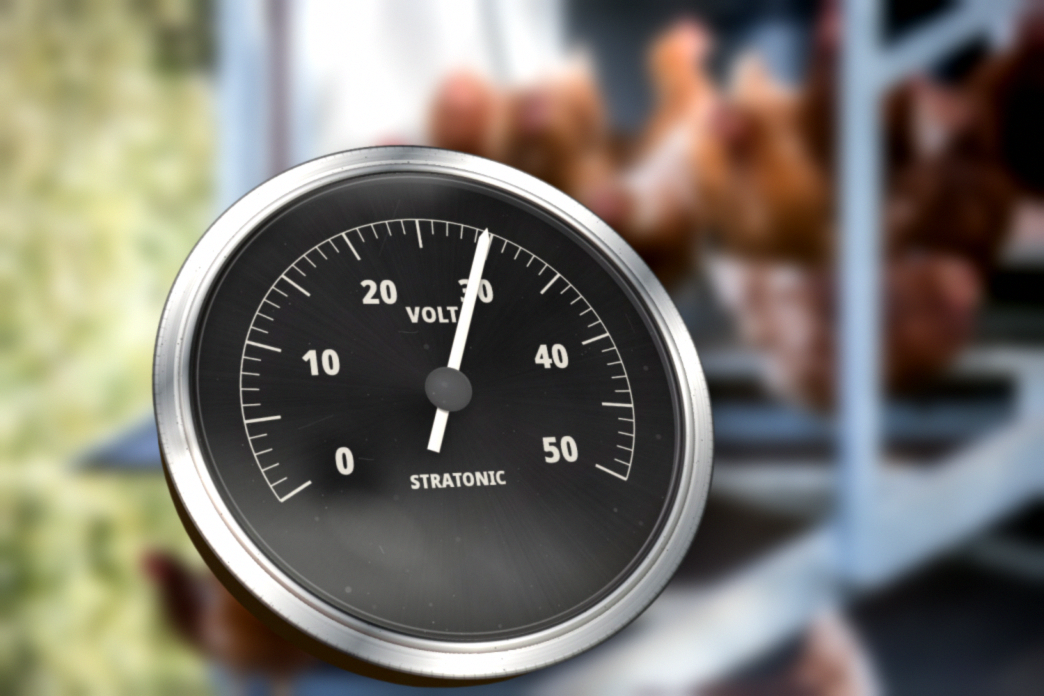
V 29.5
